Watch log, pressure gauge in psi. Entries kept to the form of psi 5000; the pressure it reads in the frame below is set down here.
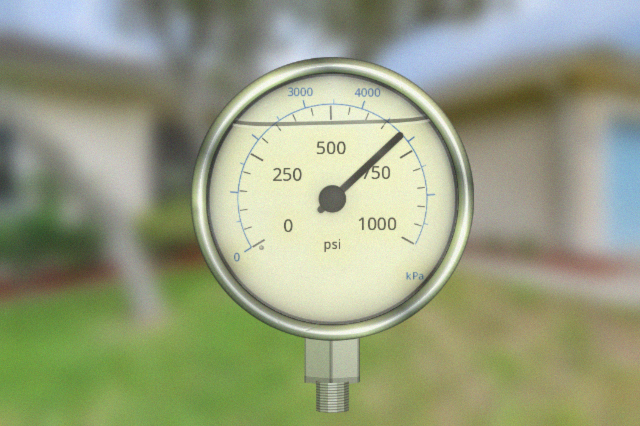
psi 700
